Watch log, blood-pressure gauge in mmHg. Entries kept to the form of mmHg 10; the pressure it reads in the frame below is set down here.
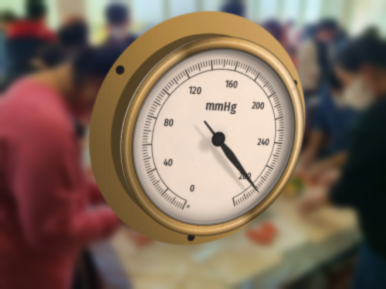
mmHg 280
